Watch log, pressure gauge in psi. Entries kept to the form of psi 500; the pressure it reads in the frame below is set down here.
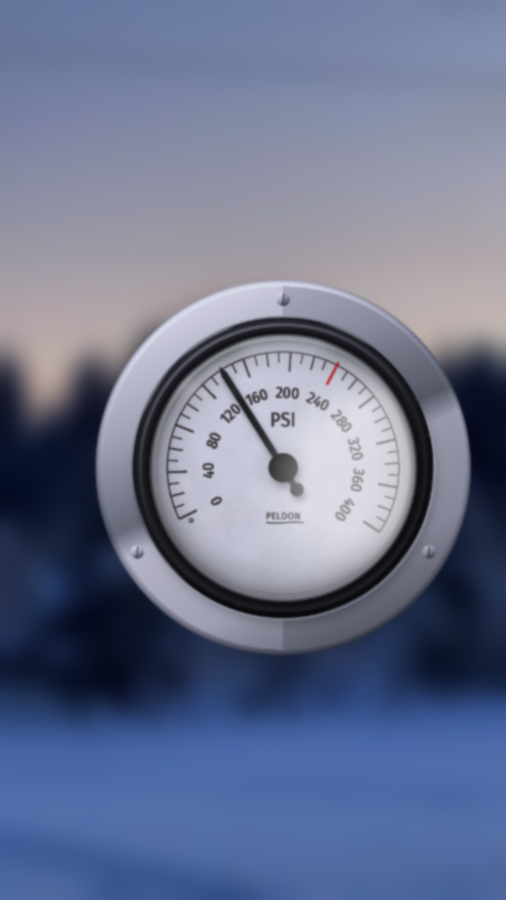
psi 140
